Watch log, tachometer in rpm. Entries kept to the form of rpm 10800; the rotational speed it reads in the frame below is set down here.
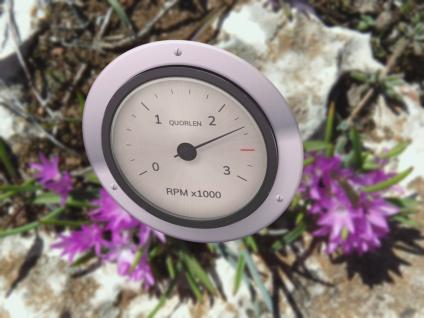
rpm 2300
